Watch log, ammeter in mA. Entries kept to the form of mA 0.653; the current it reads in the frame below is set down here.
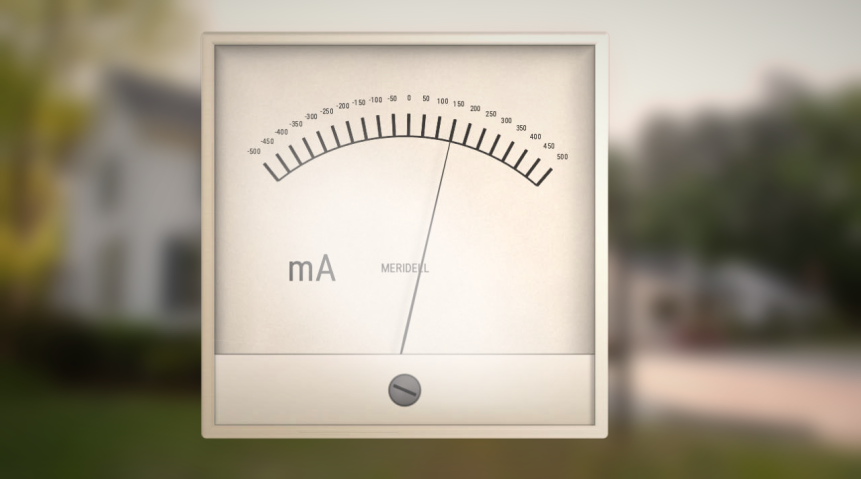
mA 150
